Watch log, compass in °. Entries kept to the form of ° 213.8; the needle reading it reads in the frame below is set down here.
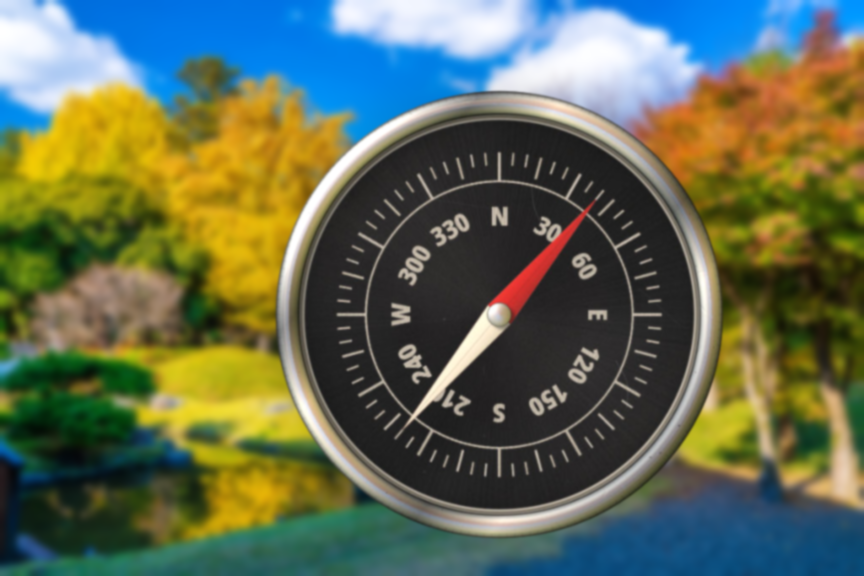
° 40
